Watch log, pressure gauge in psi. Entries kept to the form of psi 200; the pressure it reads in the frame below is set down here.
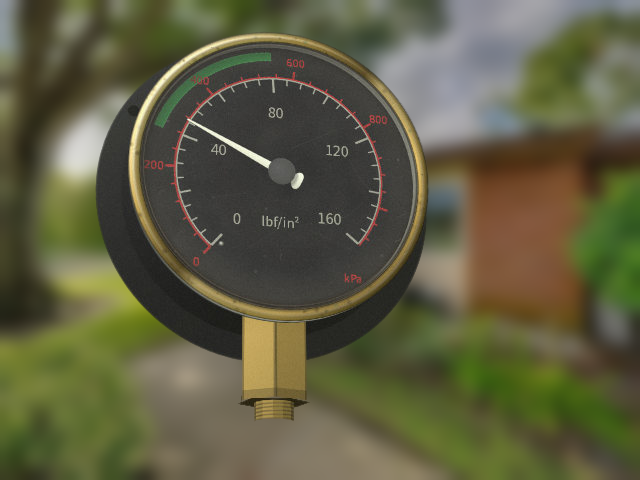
psi 45
